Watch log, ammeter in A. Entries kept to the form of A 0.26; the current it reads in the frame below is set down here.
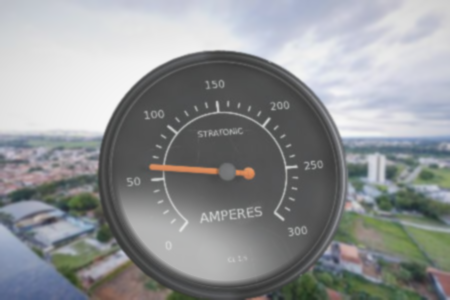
A 60
